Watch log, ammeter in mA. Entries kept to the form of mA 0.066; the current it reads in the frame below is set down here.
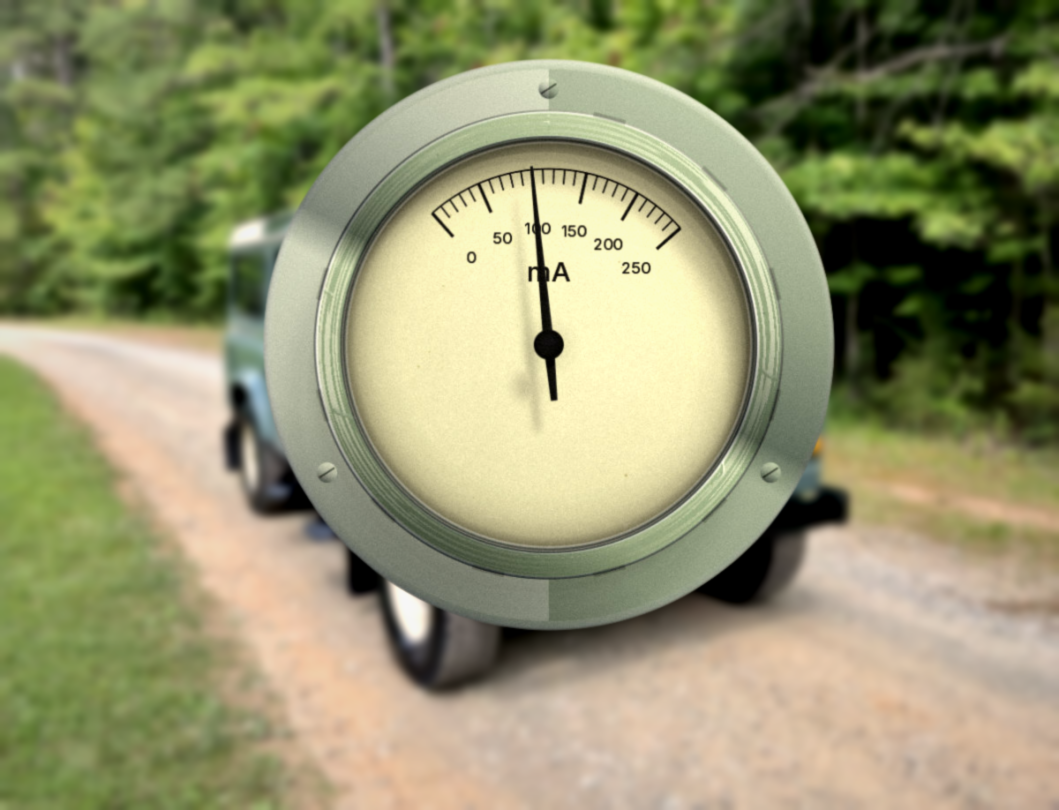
mA 100
